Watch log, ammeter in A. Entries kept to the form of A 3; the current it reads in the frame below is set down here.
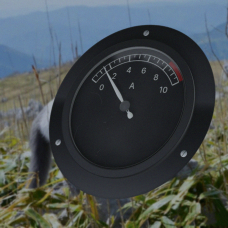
A 1.5
